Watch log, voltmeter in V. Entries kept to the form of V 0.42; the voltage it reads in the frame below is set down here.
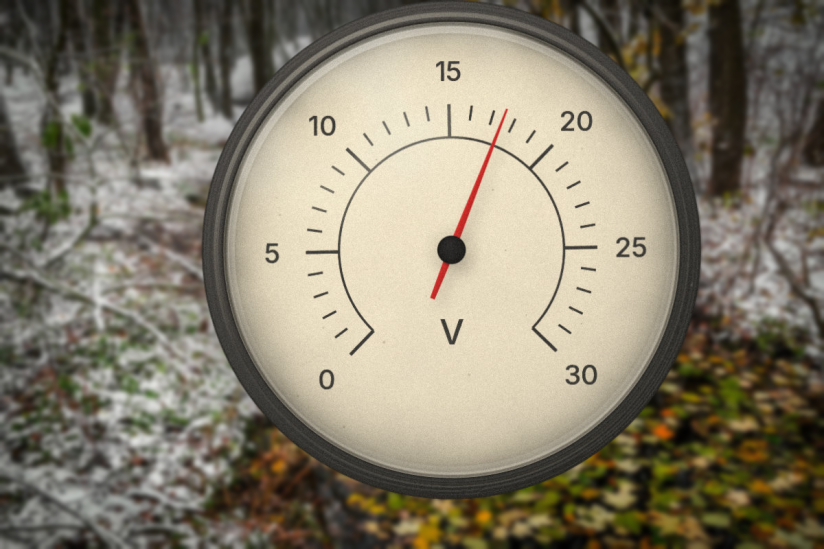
V 17.5
